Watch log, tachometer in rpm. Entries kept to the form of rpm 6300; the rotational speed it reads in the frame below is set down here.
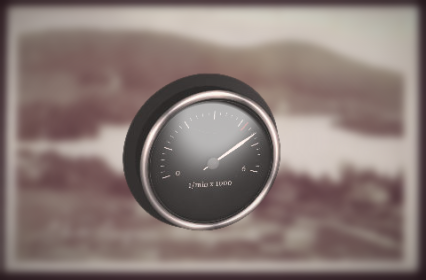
rpm 4600
